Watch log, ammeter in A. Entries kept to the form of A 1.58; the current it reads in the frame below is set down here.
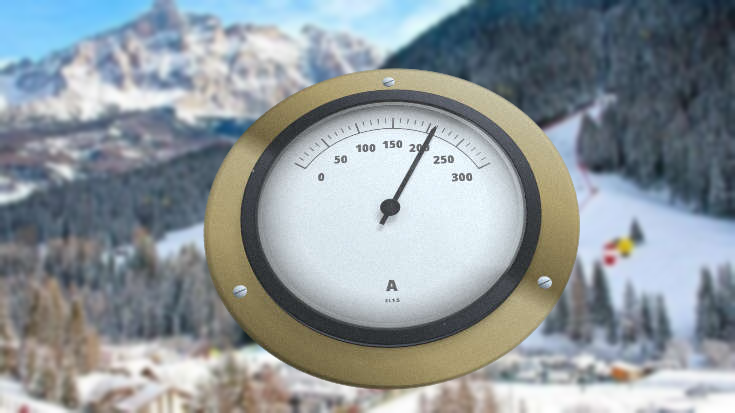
A 210
